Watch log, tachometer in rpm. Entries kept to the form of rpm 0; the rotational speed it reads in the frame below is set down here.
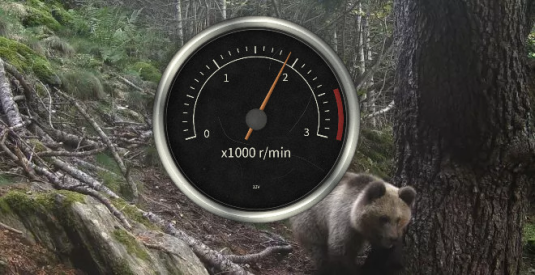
rpm 1900
